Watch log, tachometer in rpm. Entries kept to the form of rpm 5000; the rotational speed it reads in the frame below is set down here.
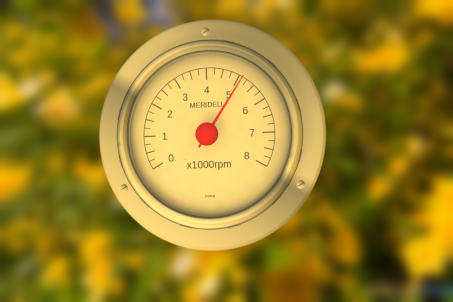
rpm 5125
